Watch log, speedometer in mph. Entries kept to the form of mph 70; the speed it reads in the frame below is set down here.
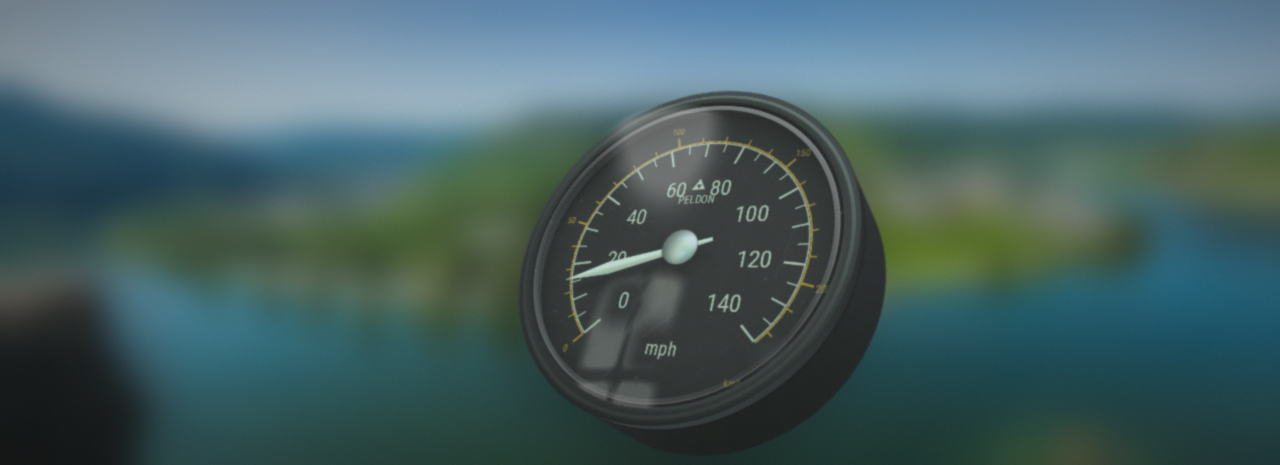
mph 15
